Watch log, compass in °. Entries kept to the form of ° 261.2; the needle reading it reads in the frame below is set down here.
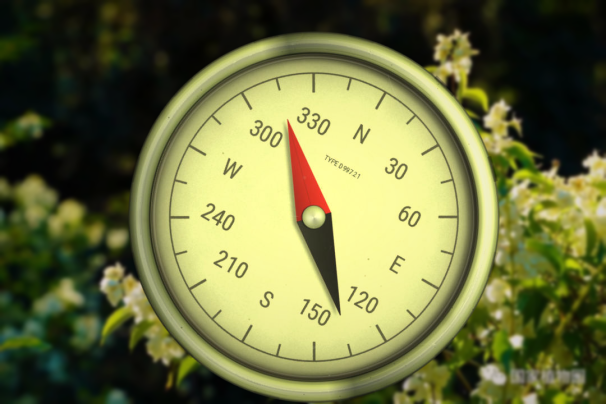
° 315
